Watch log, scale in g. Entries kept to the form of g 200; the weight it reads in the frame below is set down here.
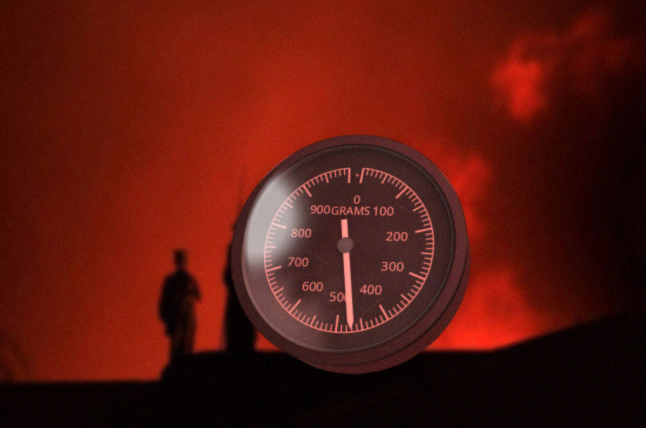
g 470
